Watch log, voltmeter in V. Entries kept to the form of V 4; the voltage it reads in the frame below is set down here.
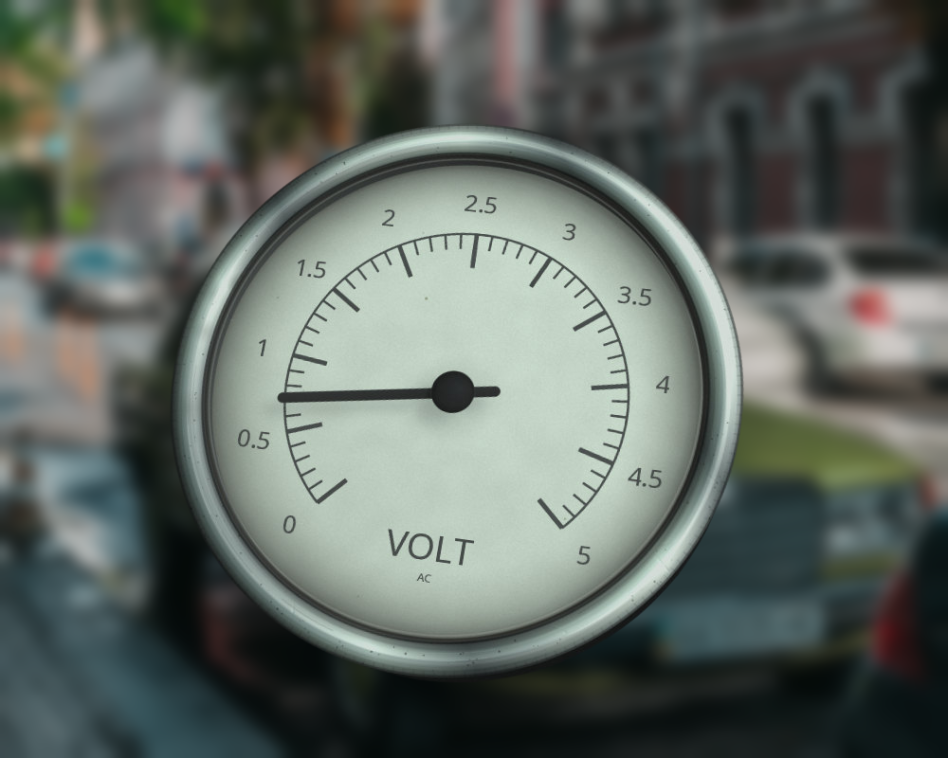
V 0.7
